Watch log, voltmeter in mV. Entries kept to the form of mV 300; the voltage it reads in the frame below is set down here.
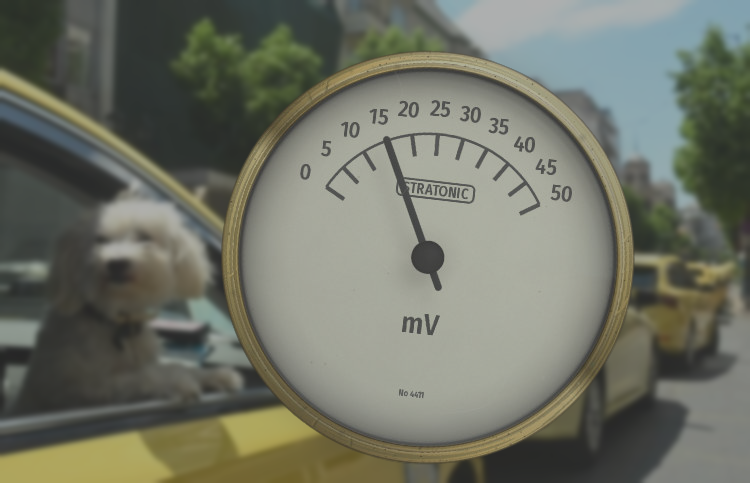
mV 15
